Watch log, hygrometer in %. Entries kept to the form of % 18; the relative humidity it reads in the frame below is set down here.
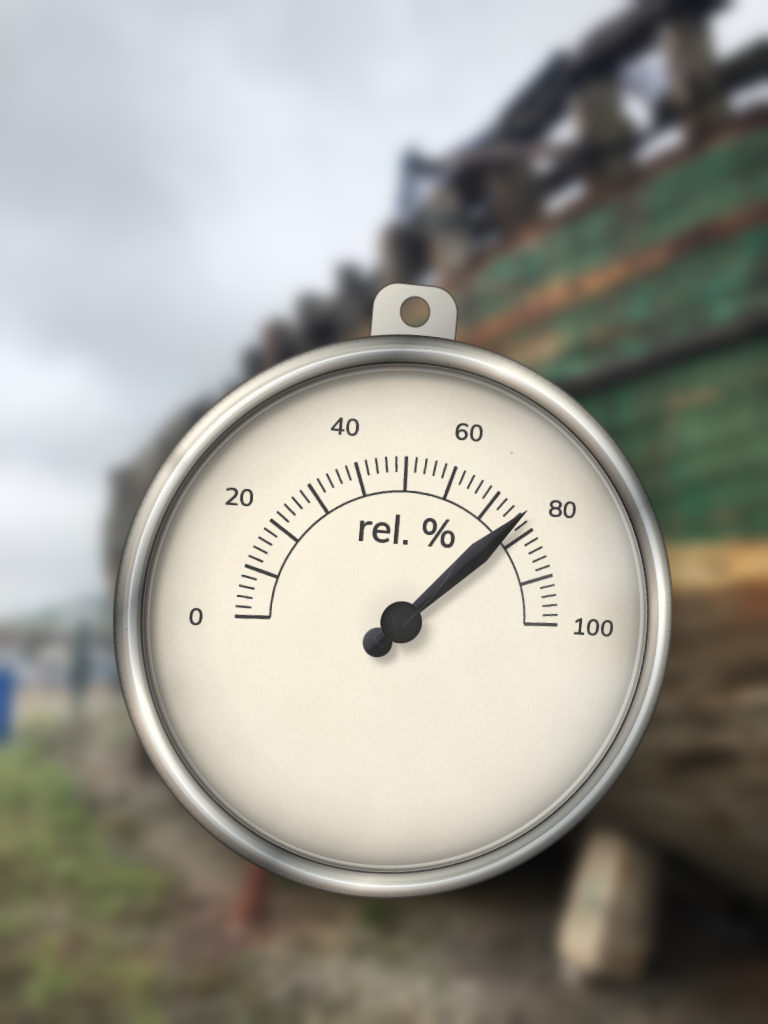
% 76
